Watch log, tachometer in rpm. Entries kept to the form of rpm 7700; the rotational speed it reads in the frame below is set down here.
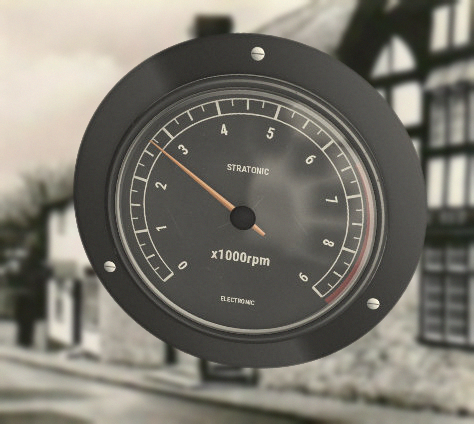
rpm 2750
